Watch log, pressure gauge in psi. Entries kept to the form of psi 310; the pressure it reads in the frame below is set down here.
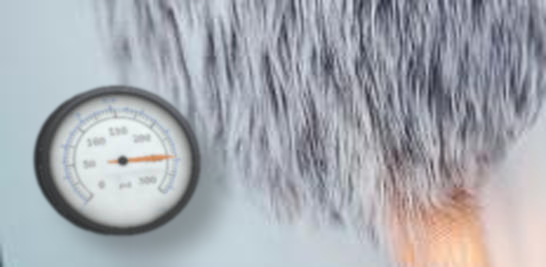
psi 250
